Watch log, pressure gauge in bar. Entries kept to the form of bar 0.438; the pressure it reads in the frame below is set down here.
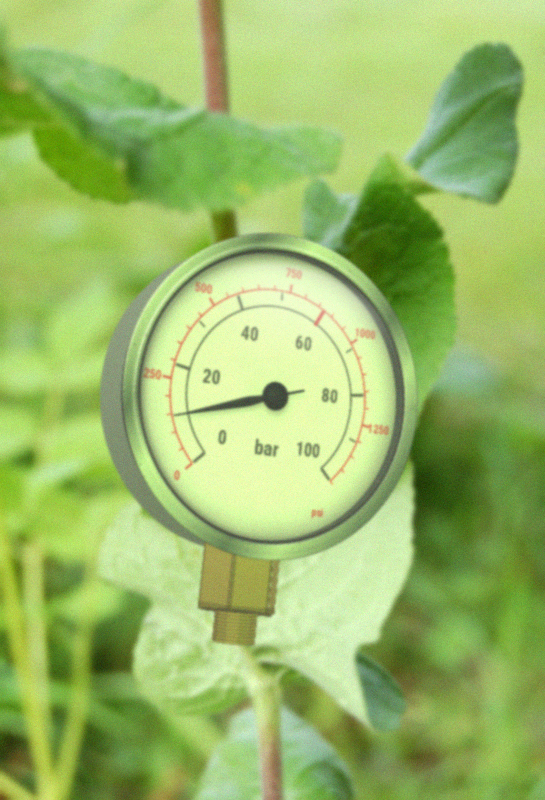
bar 10
